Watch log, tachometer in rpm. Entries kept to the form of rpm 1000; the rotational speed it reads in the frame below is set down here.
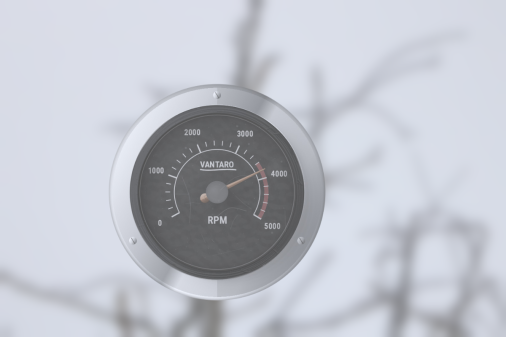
rpm 3800
